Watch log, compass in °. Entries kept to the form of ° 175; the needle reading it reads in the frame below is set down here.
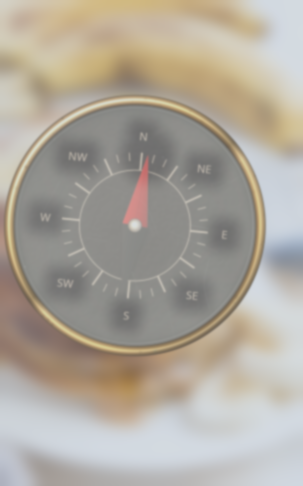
° 5
